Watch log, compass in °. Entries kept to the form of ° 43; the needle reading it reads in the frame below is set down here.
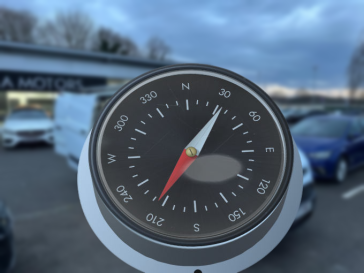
° 215
